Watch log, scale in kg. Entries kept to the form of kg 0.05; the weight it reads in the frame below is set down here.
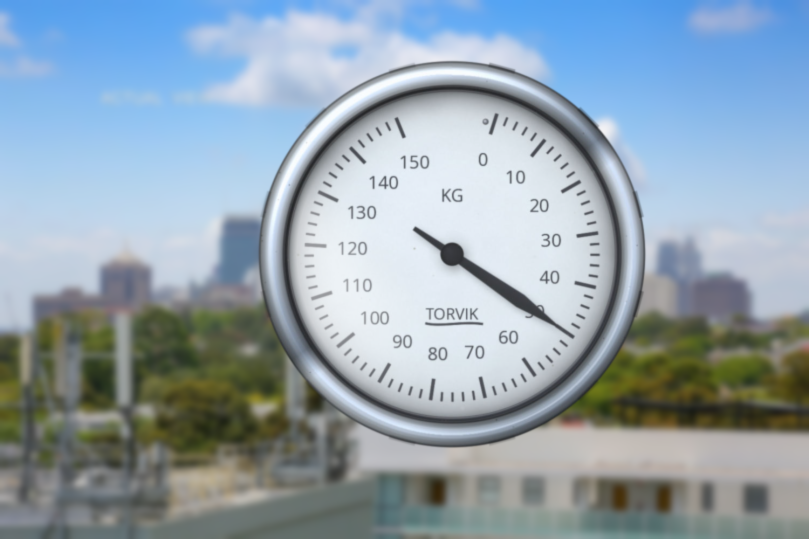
kg 50
